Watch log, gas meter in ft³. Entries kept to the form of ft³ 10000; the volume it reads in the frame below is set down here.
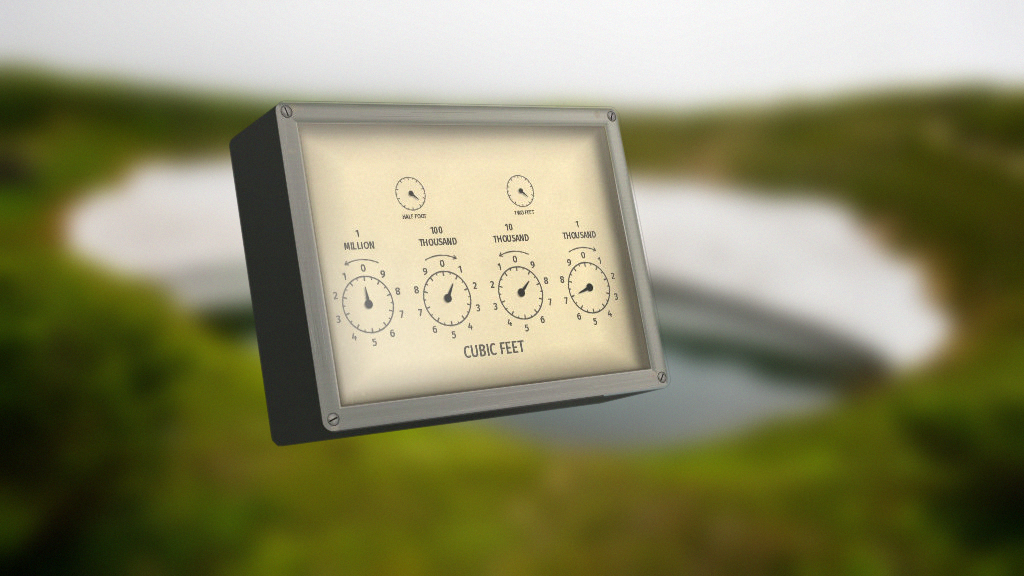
ft³ 8700
